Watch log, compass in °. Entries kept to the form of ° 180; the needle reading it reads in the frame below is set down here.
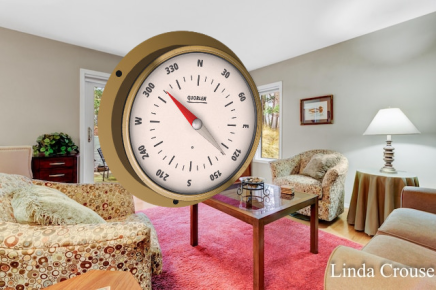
° 310
